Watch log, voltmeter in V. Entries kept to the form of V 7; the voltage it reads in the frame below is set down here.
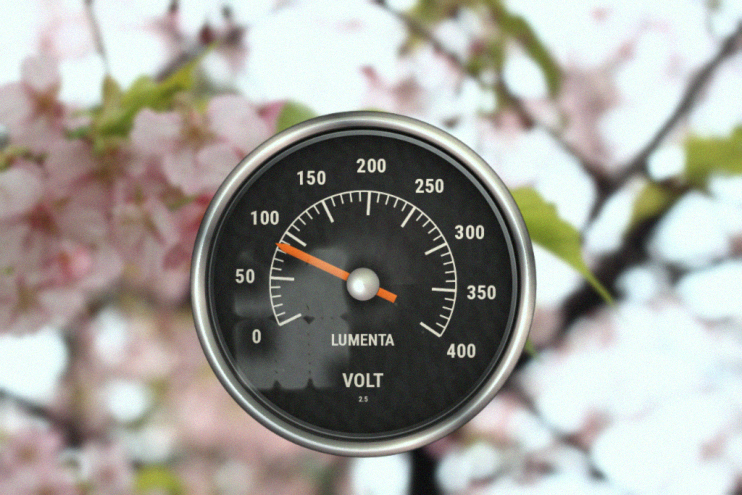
V 85
